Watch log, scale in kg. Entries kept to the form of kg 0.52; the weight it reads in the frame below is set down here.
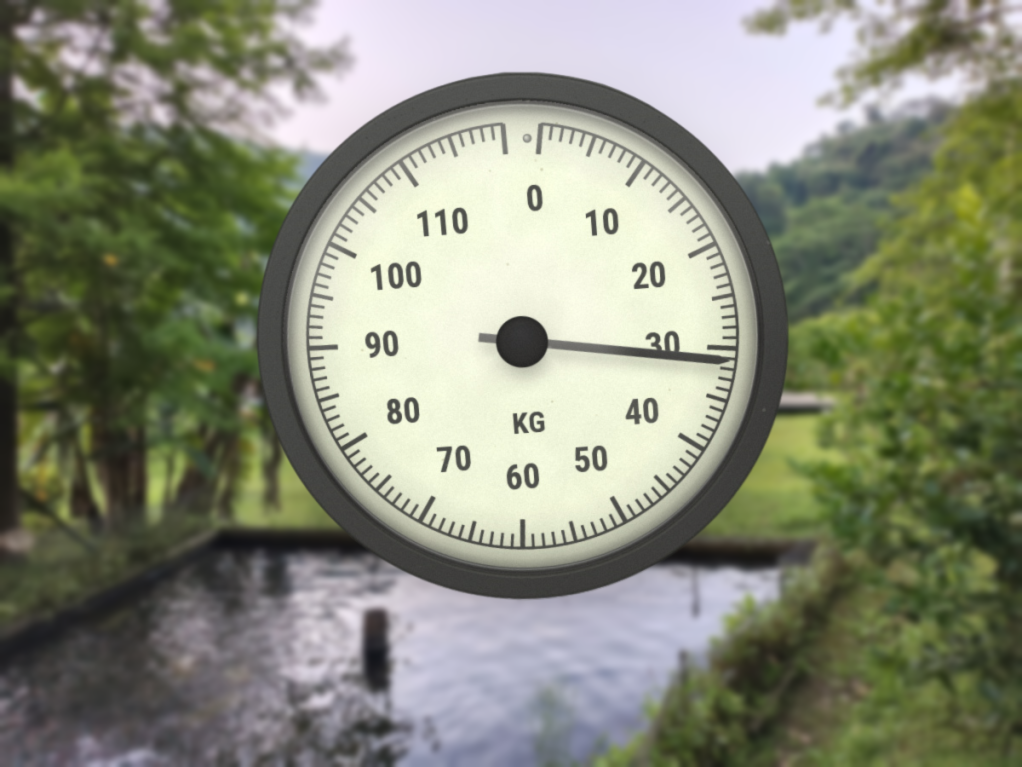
kg 31
